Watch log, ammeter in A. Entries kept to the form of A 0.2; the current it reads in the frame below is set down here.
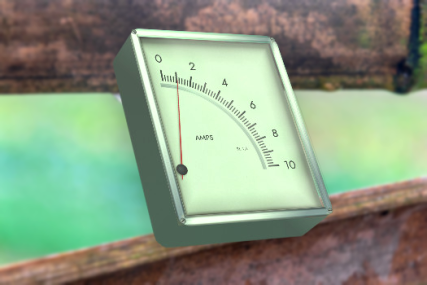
A 1
